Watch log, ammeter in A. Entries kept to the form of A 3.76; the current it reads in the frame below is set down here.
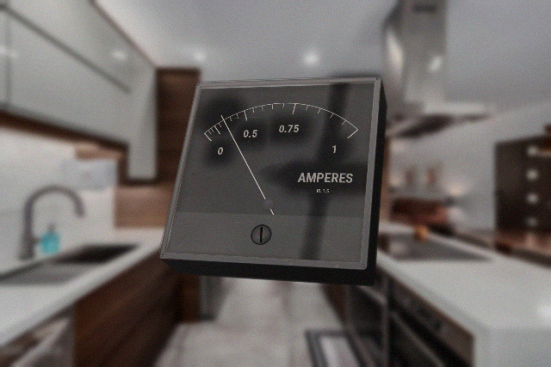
A 0.35
